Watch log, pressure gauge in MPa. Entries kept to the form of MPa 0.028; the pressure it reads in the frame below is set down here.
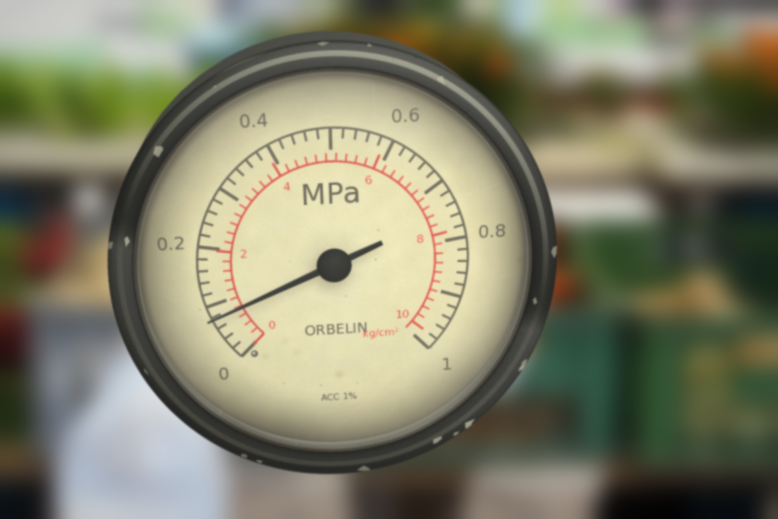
MPa 0.08
